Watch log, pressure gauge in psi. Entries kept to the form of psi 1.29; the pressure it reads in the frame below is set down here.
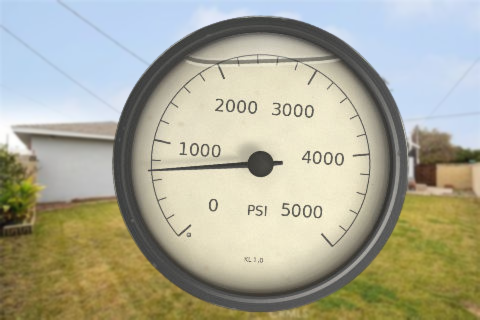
psi 700
